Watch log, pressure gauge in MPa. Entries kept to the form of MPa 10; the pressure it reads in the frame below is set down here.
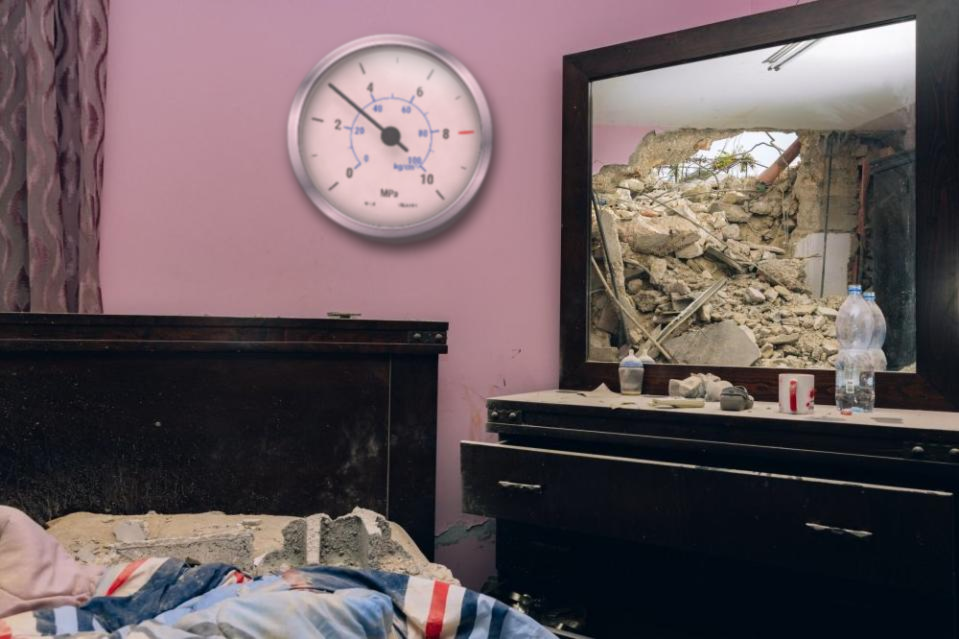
MPa 3
